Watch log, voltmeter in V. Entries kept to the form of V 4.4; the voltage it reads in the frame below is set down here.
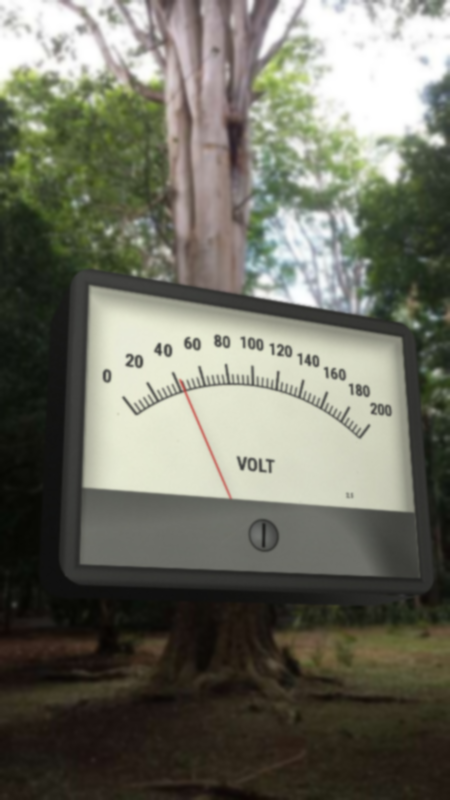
V 40
